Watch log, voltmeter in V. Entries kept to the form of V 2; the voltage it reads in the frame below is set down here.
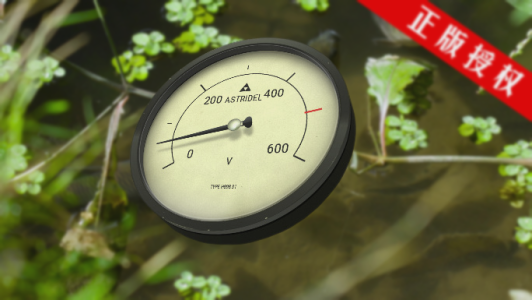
V 50
